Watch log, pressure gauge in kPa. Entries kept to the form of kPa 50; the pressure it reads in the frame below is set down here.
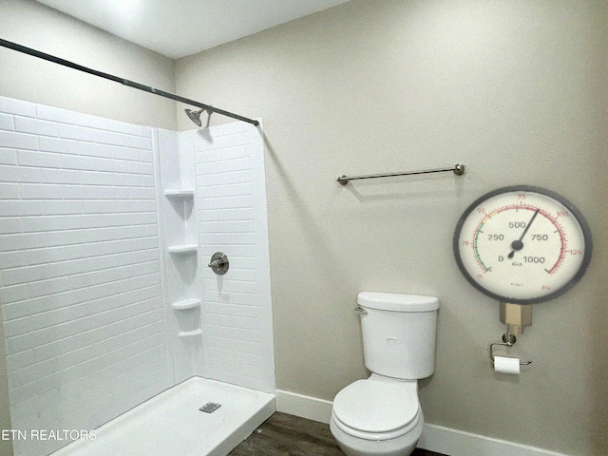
kPa 600
